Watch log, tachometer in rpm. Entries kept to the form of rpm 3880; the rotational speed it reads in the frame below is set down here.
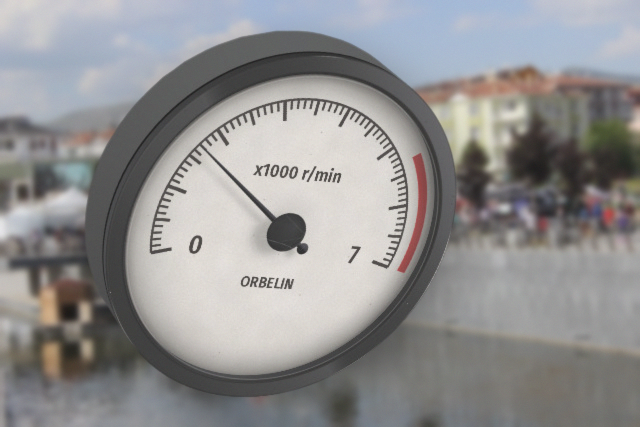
rpm 1700
